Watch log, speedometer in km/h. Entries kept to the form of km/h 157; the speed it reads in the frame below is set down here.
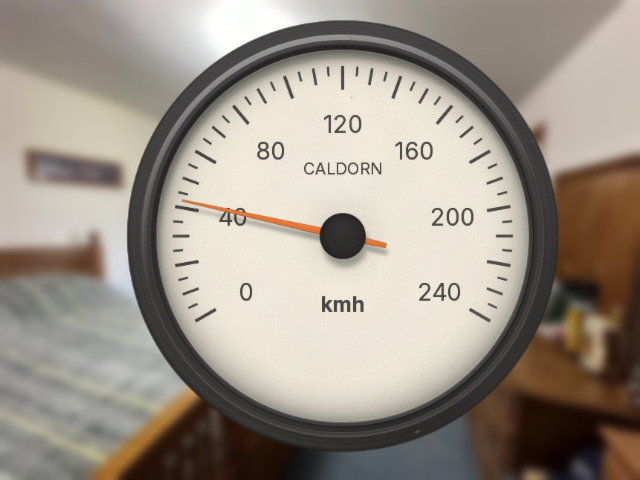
km/h 42.5
